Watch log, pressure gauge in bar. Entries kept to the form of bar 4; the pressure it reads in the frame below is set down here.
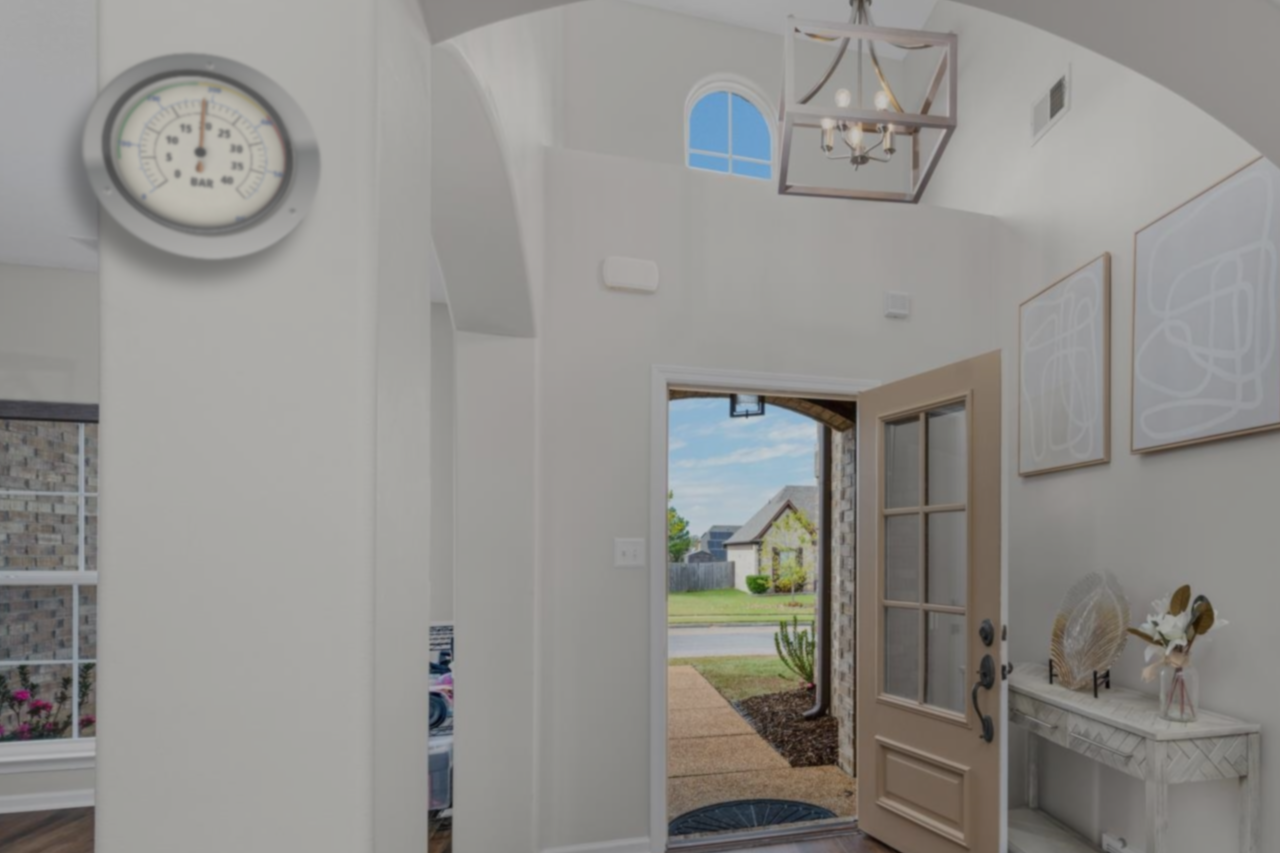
bar 20
